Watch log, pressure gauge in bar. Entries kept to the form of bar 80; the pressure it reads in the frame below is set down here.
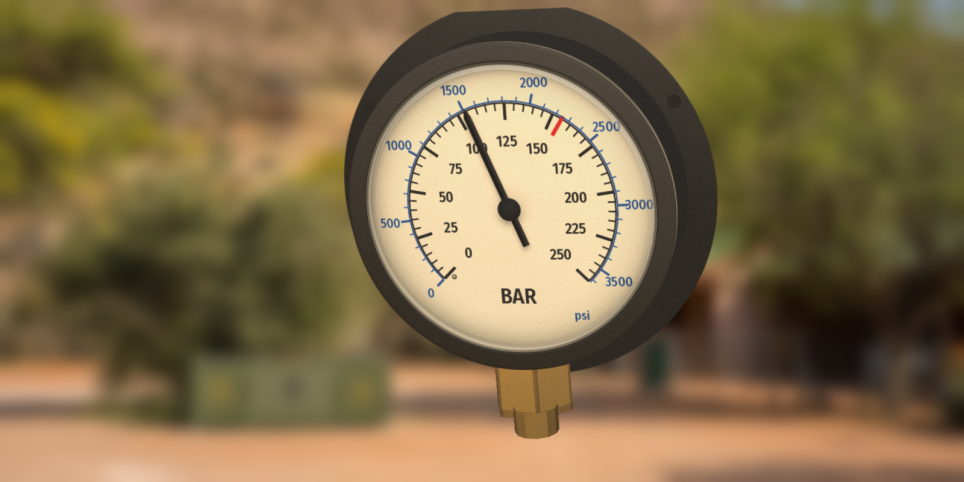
bar 105
